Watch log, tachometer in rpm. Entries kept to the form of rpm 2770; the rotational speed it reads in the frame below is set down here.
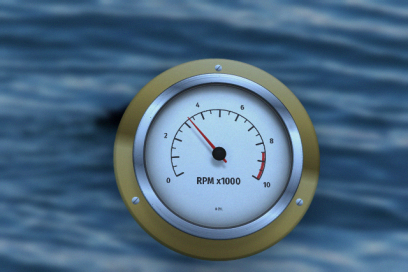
rpm 3250
